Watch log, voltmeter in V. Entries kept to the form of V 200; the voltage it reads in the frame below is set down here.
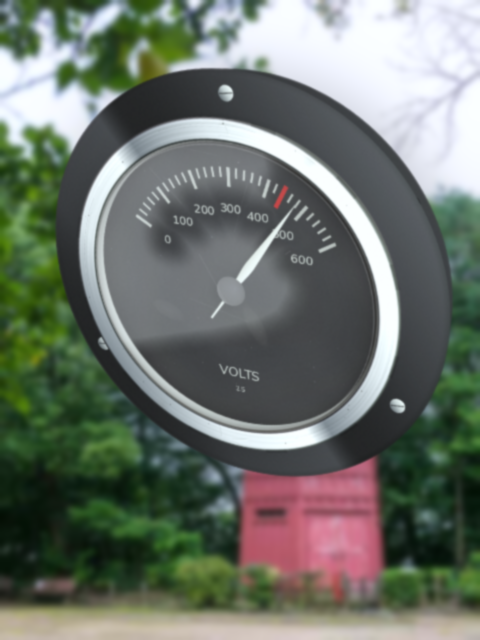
V 480
